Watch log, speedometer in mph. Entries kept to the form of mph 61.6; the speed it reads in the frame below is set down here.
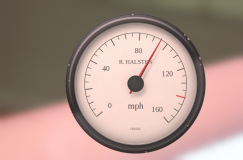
mph 95
